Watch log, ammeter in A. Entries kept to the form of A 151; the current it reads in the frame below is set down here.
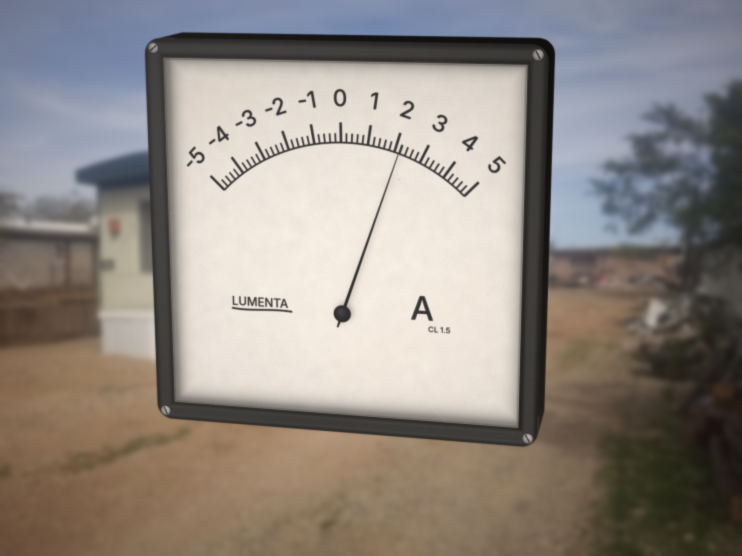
A 2.2
